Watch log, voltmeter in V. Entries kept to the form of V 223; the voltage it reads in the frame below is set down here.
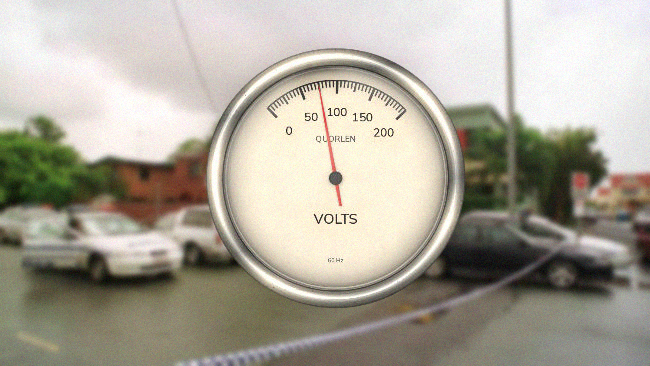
V 75
